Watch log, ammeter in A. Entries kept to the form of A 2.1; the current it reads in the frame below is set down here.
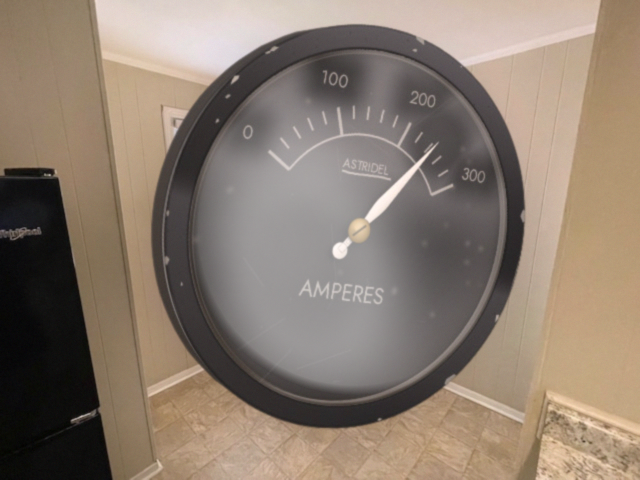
A 240
